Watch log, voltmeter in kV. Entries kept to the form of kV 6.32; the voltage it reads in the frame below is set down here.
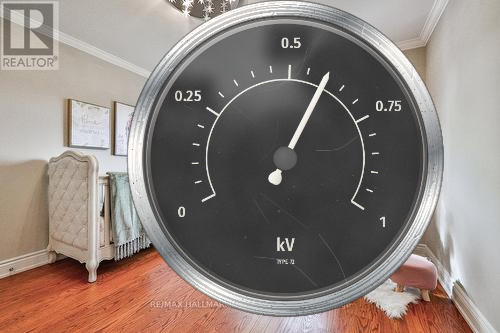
kV 0.6
